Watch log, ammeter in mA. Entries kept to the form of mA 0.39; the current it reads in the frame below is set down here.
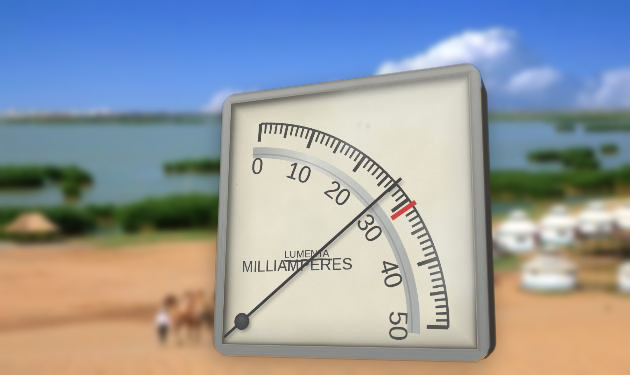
mA 27
